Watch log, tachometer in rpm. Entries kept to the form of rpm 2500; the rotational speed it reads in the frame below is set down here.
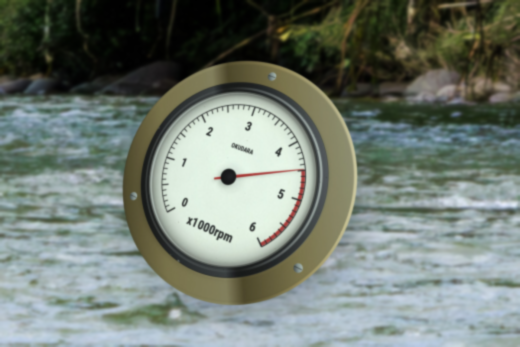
rpm 4500
